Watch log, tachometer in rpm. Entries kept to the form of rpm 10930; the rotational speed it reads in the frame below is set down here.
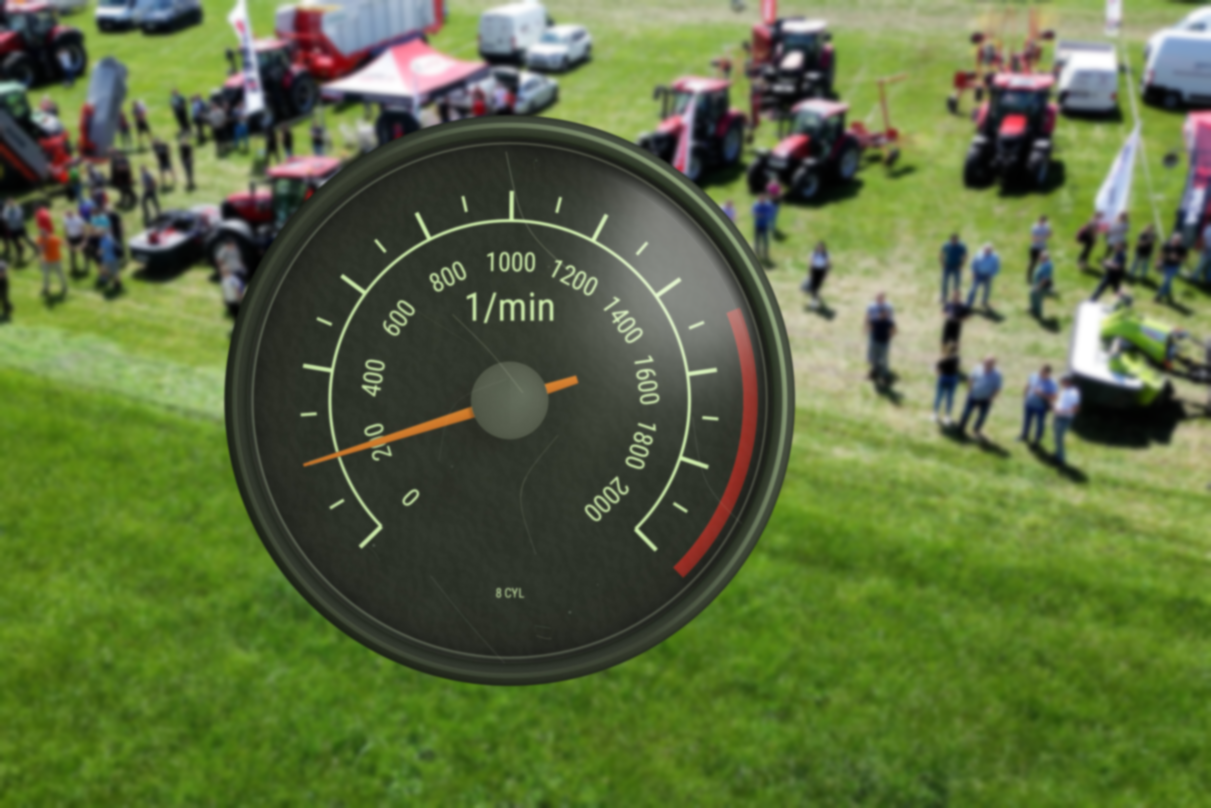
rpm 200
